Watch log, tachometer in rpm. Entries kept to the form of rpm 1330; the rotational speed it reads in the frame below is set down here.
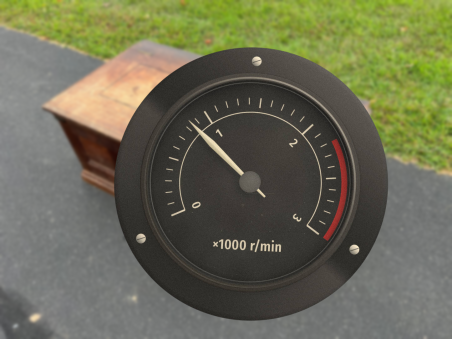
rpm 850
